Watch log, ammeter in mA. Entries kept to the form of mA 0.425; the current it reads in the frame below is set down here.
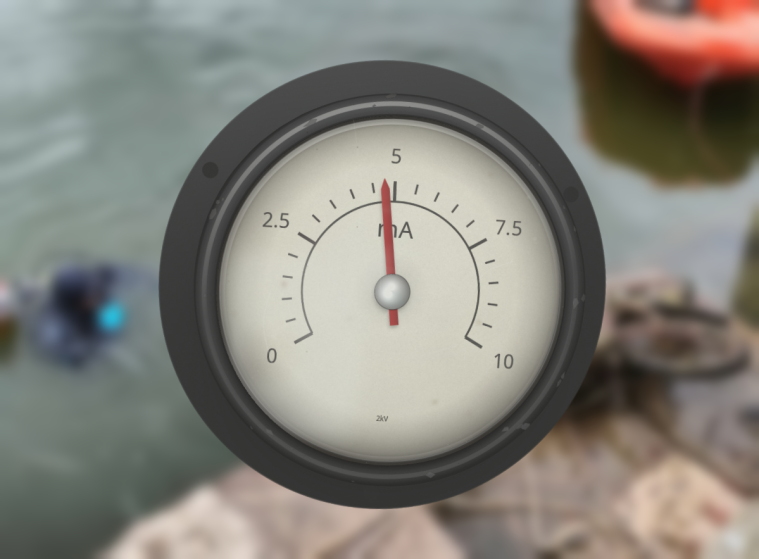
mA 4.75
